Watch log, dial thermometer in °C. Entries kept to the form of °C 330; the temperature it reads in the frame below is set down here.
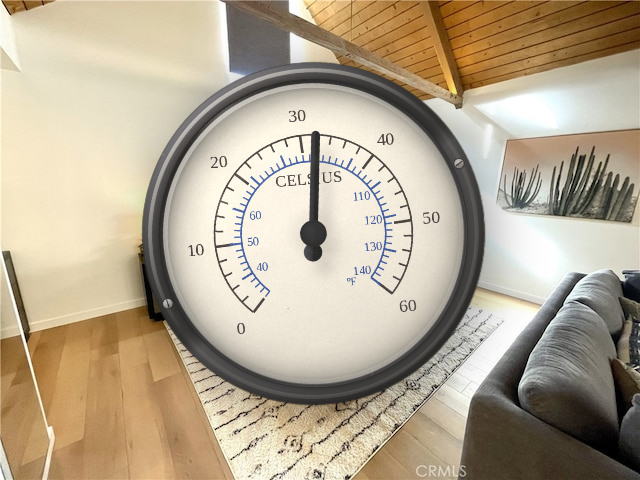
°C 32
